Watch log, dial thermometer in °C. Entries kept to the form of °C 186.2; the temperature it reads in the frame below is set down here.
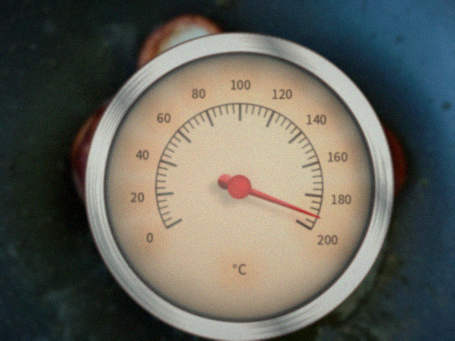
°C 192
